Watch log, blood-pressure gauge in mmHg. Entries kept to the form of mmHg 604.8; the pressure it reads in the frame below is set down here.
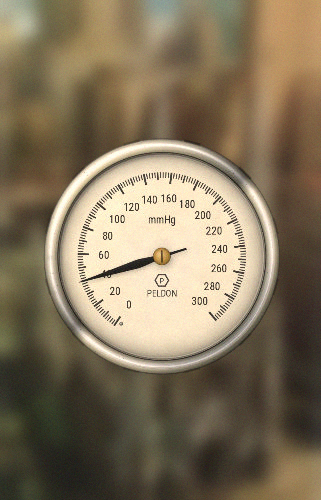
mmHg 40
